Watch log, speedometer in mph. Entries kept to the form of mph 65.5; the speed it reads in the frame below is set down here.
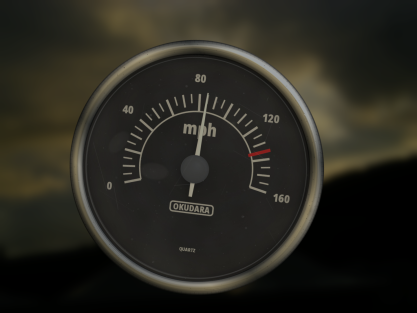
mph 85
